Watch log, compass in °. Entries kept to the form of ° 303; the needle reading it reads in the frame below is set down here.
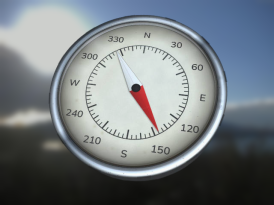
° 145
